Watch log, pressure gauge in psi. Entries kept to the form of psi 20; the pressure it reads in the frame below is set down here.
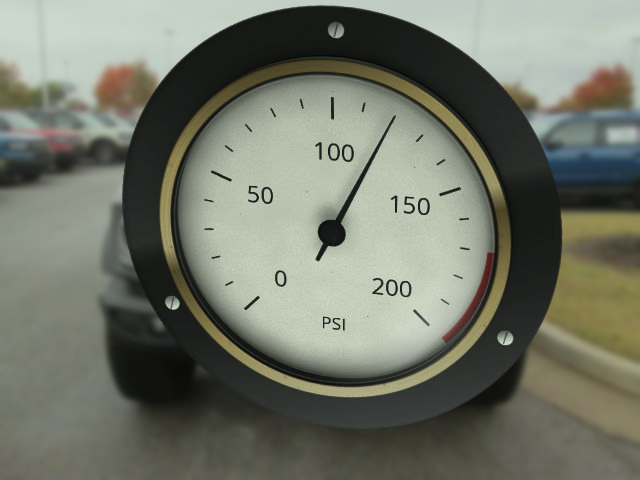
psi 120
